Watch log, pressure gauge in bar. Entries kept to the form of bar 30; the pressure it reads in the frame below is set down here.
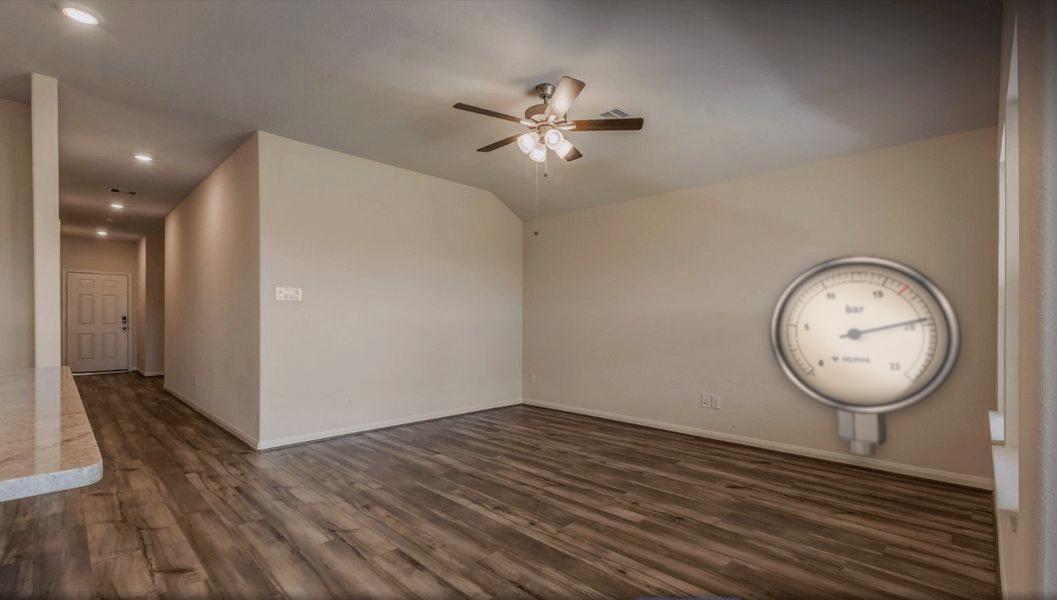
bar 19.5
